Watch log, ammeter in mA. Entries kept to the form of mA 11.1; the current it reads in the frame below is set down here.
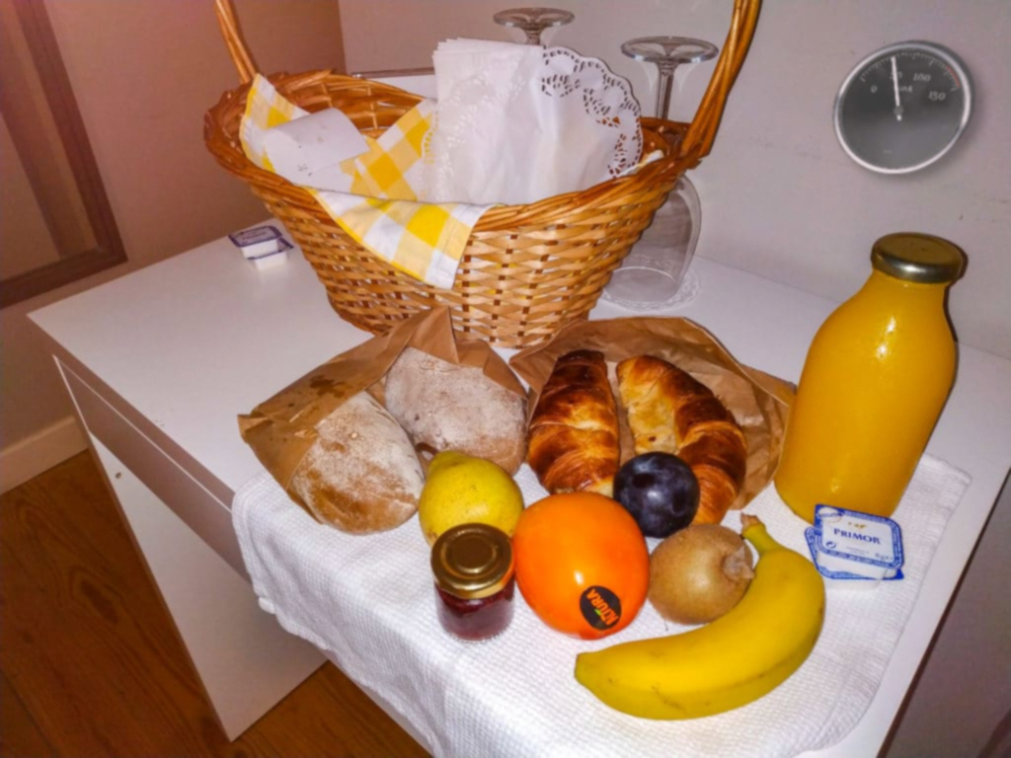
mA 50
